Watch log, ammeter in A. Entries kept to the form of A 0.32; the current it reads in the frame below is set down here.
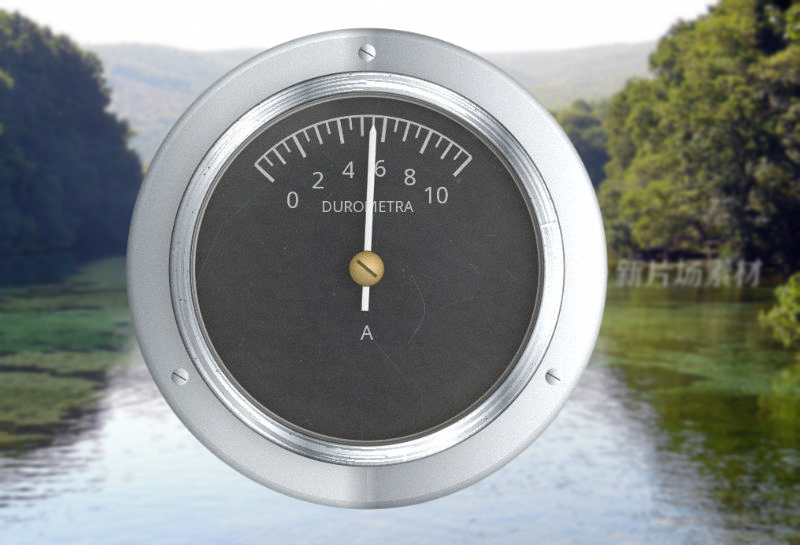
A 5.5
